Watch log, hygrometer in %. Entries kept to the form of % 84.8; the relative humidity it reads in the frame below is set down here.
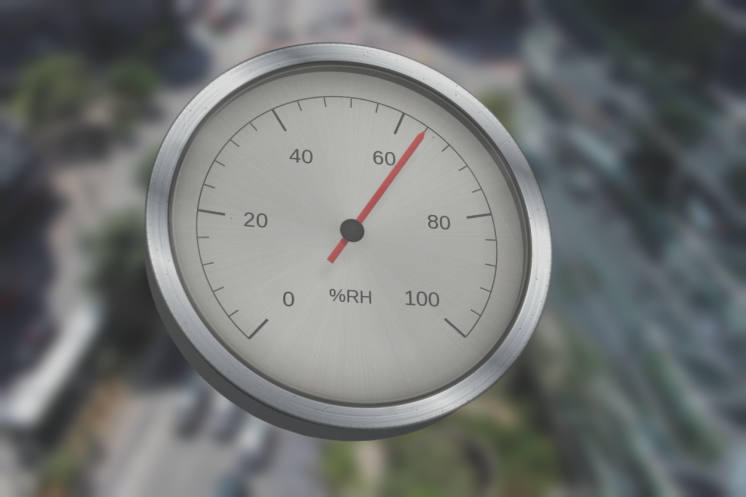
% 64
